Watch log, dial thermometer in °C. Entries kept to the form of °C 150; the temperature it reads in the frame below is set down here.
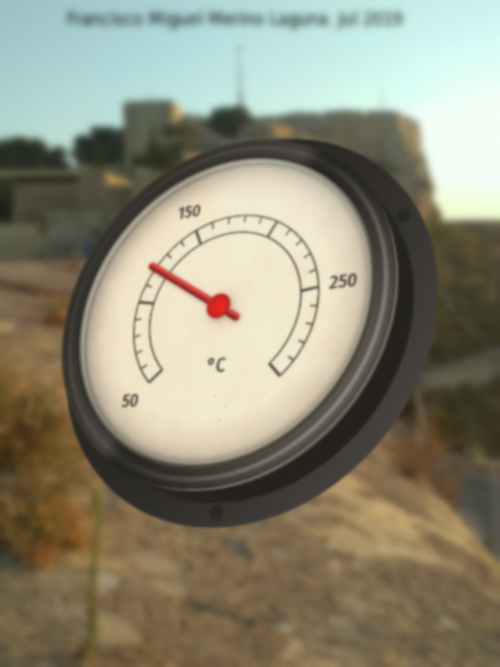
°C 120
